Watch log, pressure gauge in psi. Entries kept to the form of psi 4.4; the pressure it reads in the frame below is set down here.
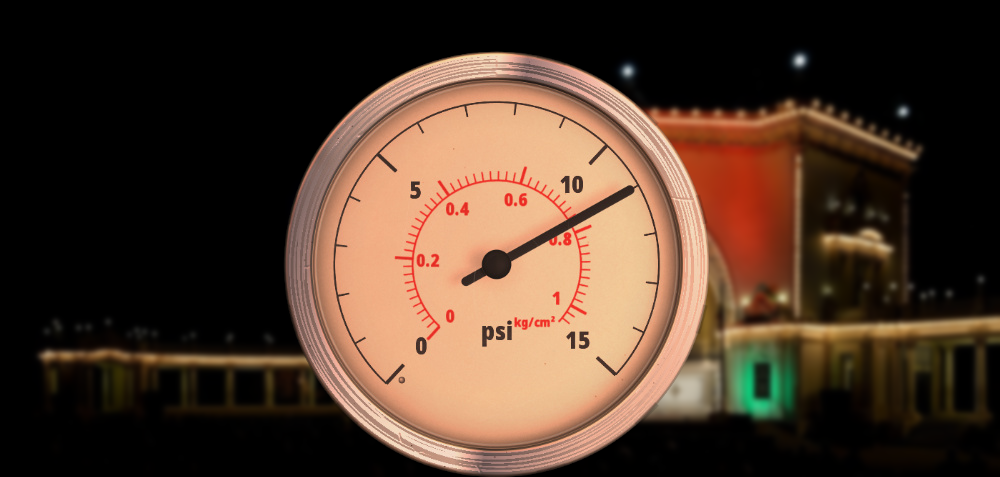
psi 11
